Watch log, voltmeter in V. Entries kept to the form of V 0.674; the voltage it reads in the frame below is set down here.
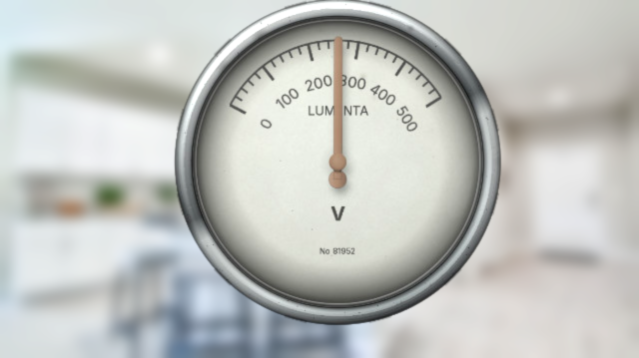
V 260
